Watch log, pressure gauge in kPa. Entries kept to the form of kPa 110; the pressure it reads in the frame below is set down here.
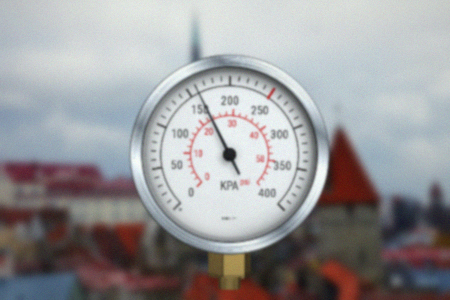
kPa 160
